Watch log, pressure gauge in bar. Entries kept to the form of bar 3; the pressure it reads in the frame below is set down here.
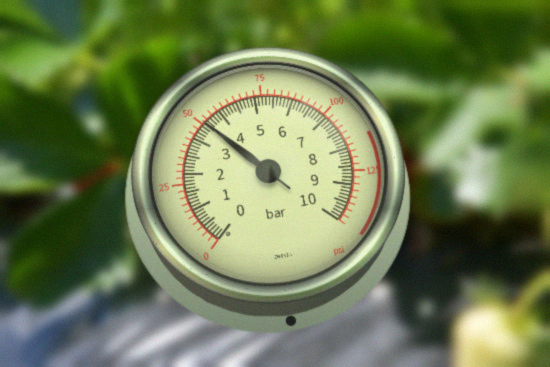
bar 3.5
